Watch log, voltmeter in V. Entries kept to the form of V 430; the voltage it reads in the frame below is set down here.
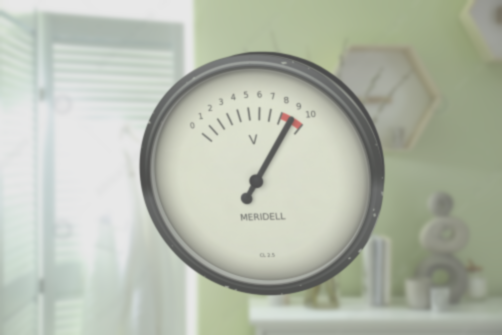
V 9
